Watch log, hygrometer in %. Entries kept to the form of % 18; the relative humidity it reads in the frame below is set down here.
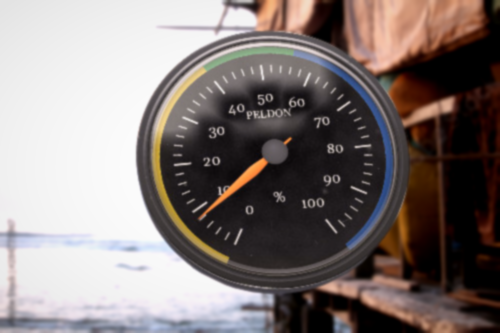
% 8
